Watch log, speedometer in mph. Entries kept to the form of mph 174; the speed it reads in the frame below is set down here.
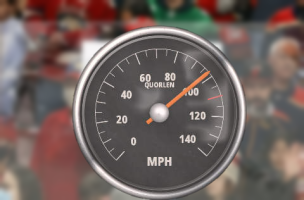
mph 97.5
